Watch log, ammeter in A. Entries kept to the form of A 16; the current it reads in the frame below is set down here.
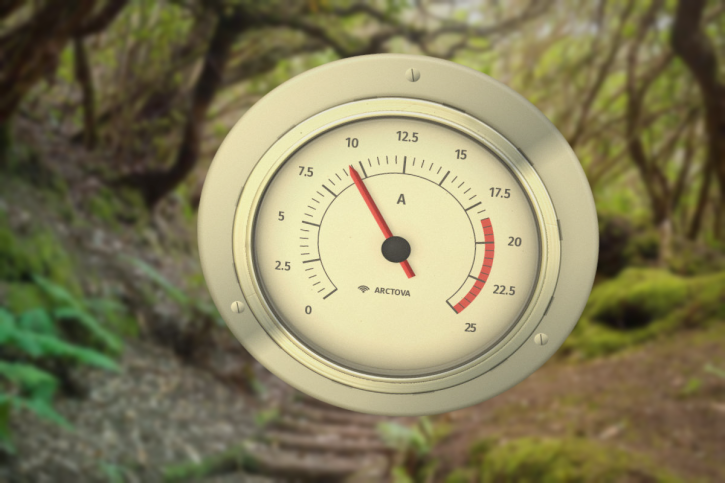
A 9.5
